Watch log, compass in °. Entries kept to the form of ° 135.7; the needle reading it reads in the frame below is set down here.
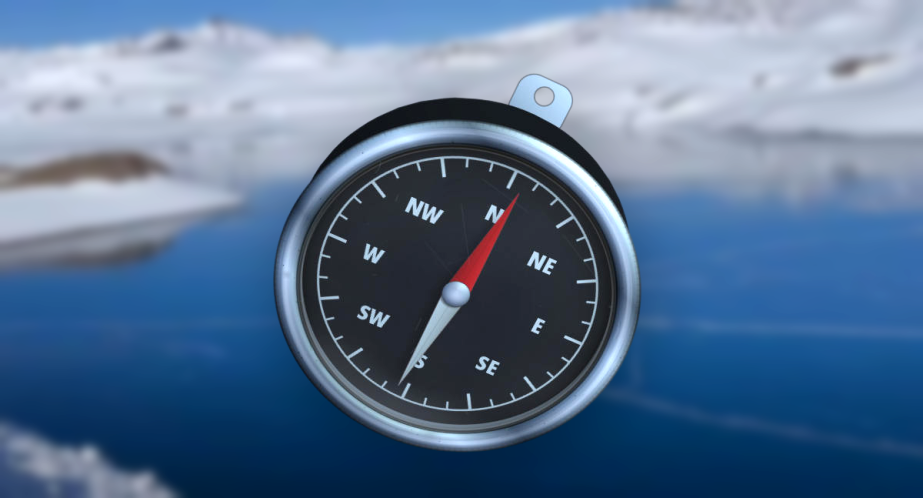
° 5
